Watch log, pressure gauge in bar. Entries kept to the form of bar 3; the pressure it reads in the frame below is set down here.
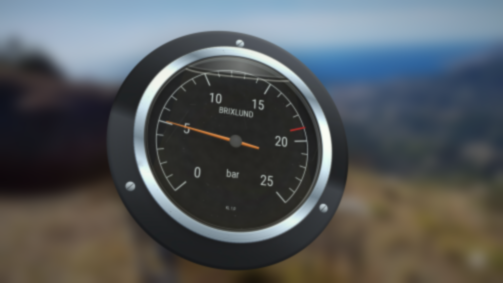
bar 5
